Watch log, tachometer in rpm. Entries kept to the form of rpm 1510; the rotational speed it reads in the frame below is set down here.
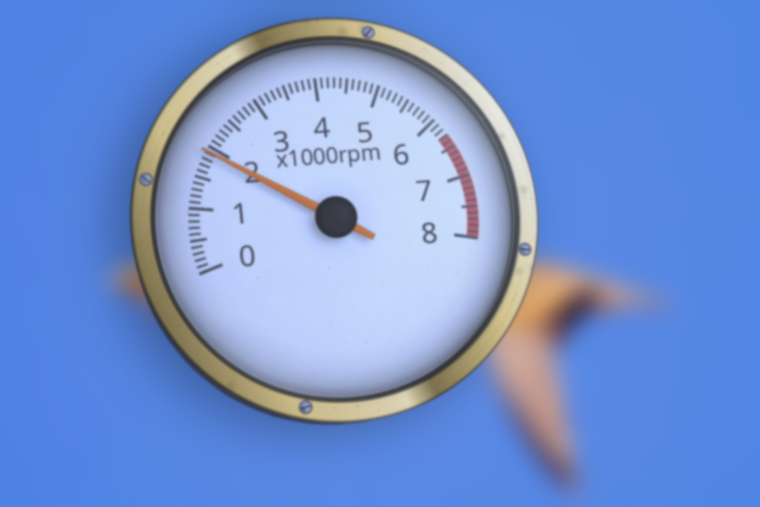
rpm 1900
